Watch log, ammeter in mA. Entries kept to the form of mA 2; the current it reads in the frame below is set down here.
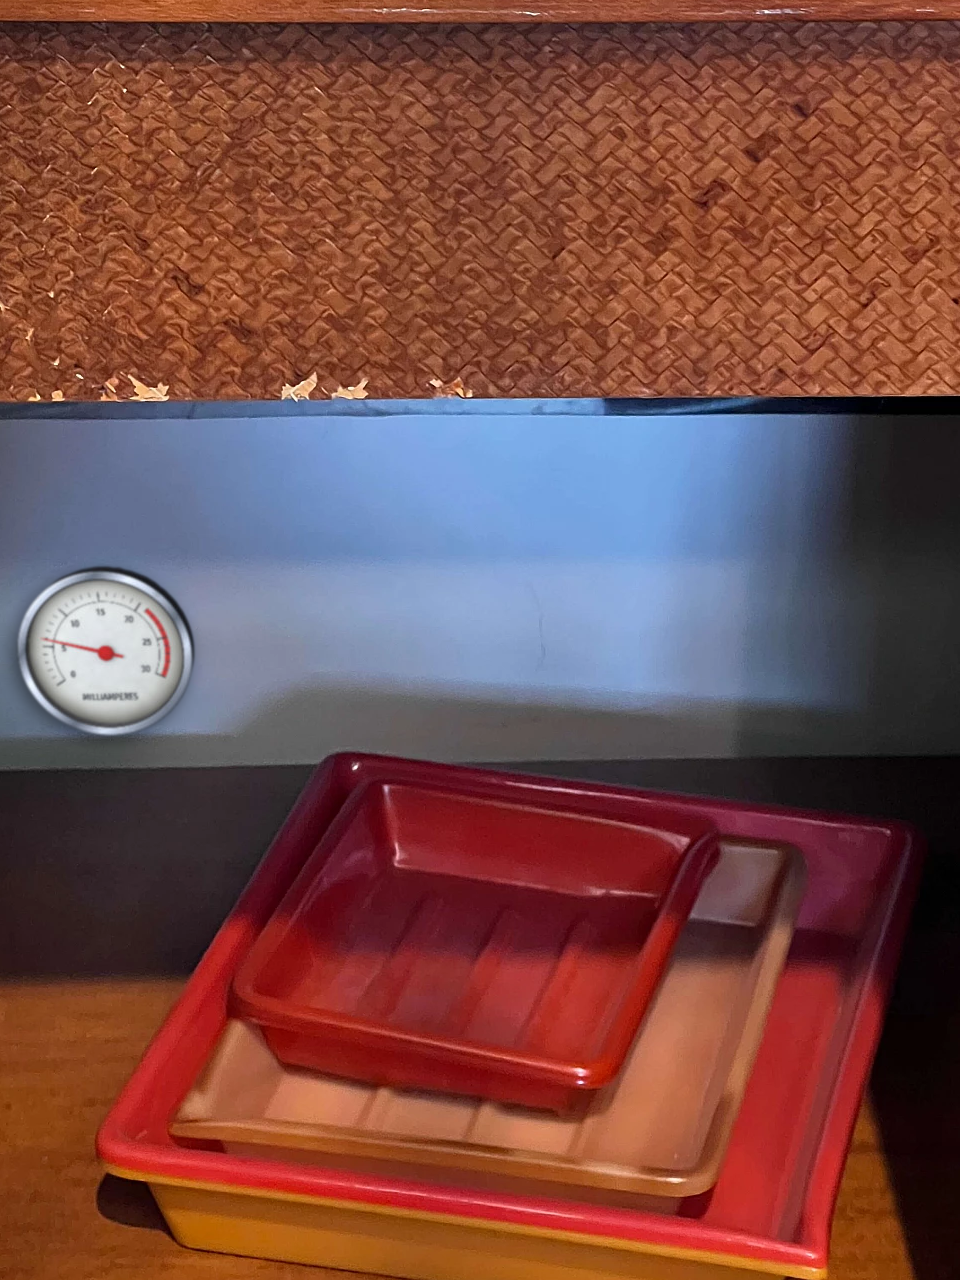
mA 6
